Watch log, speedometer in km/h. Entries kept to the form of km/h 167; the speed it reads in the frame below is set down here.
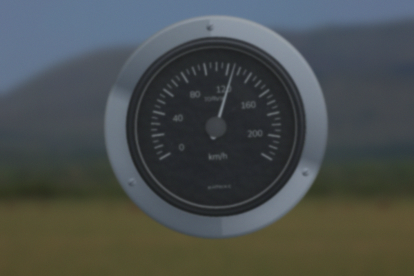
km/h 125
